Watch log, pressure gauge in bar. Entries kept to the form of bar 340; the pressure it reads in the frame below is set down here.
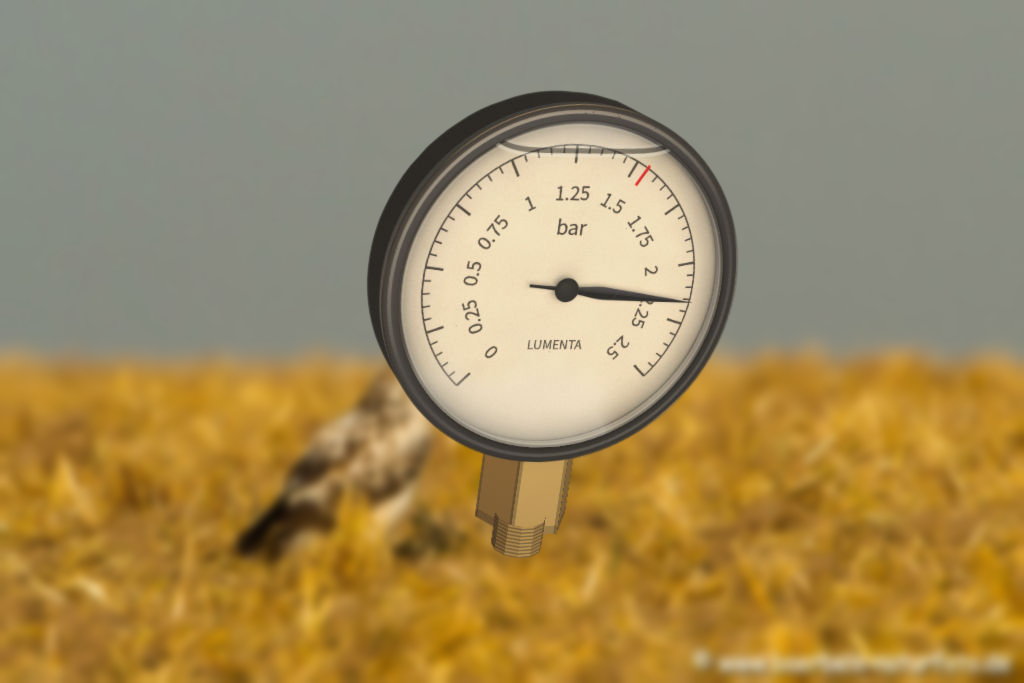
bar 2.15
